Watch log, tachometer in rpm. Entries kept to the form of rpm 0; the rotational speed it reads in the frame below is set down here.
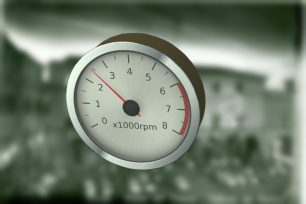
rpm 2500
